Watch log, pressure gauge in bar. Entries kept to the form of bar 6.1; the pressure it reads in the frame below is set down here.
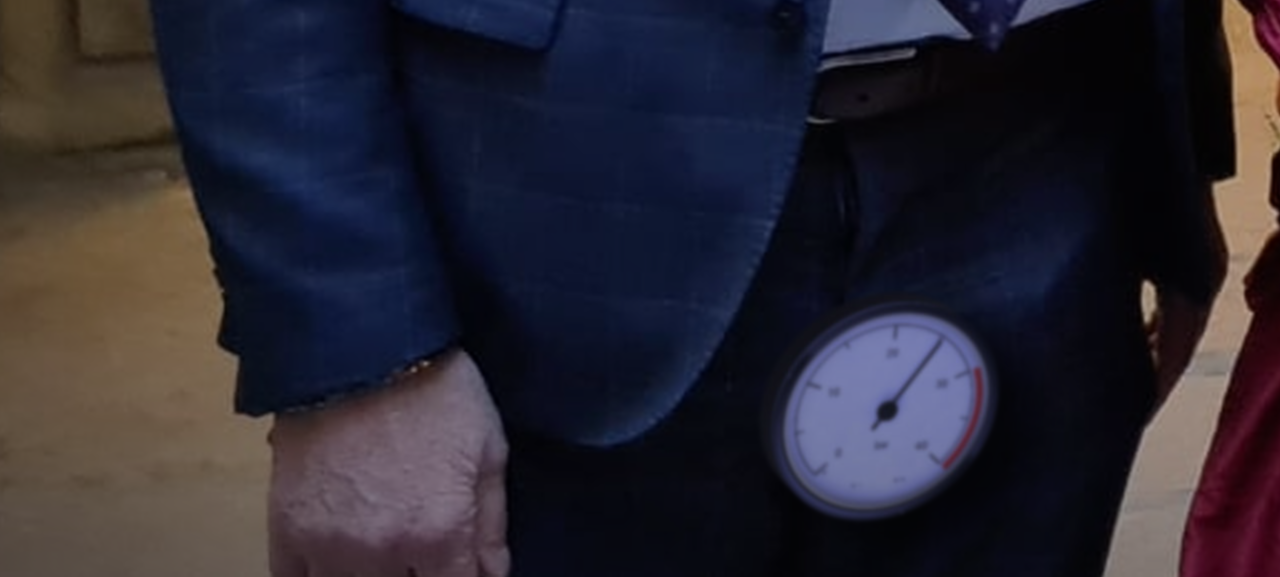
bar 25
